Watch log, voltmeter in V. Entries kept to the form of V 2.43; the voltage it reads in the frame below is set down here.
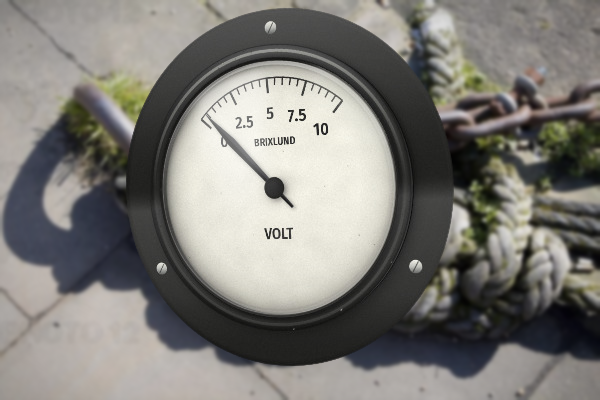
V 0.5
